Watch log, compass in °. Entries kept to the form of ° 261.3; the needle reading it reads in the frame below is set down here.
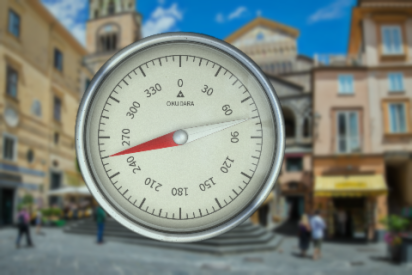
° 255
